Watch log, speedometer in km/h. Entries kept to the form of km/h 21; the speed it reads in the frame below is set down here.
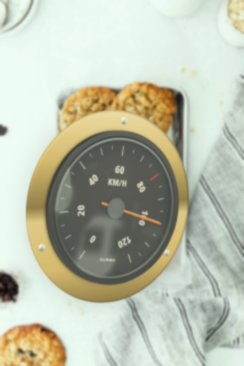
km/h 100
